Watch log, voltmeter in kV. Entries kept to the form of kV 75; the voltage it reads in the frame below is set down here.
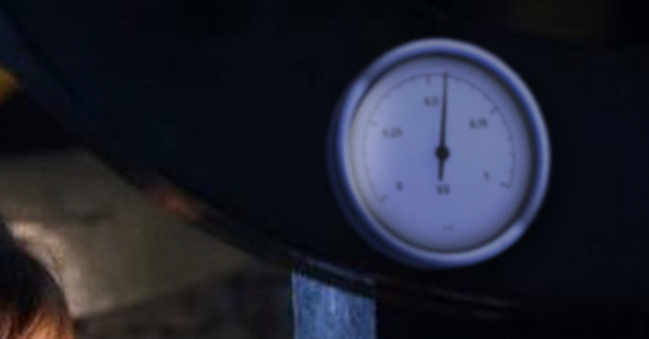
kV 0.55
